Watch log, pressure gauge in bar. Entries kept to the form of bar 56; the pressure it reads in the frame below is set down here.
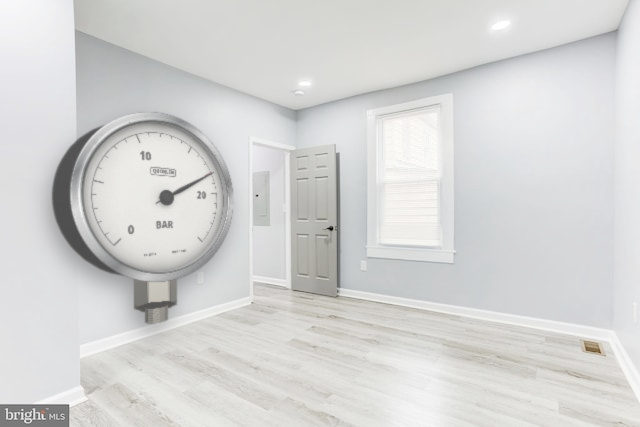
bar 18
